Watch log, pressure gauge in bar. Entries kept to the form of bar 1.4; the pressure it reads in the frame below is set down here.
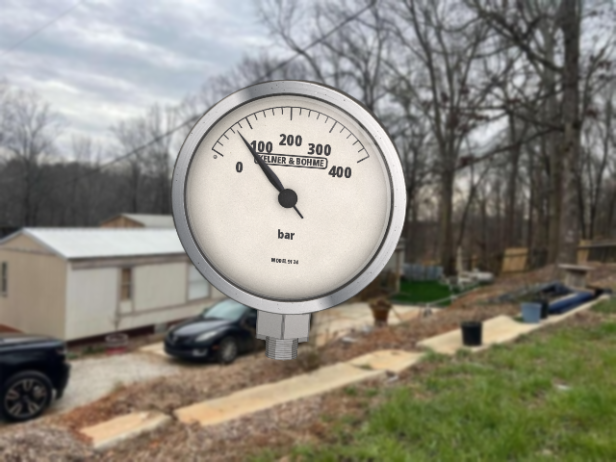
bar 70
